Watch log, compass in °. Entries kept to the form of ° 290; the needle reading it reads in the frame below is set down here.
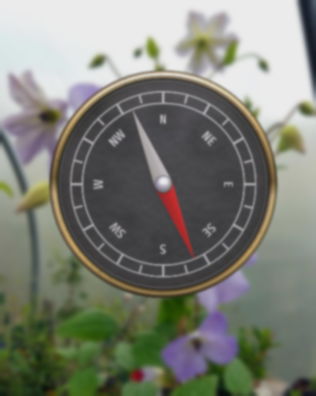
° 157.5
